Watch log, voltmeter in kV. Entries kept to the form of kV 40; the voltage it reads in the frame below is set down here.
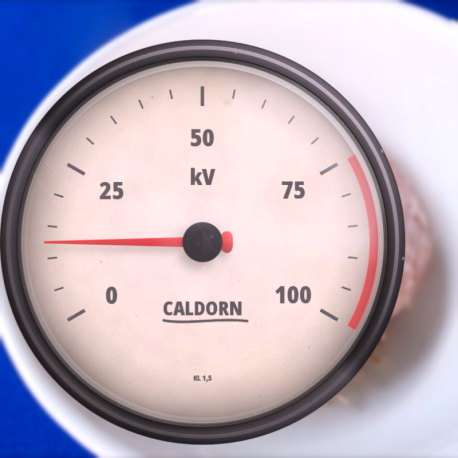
kV 12.5
